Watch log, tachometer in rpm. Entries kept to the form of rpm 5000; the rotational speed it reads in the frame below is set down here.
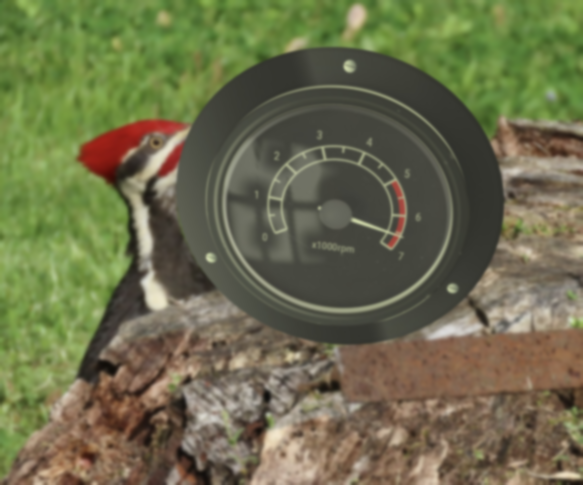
rpm 6500
